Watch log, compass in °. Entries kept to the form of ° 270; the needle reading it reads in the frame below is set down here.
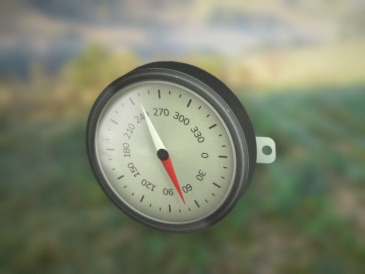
° 70
